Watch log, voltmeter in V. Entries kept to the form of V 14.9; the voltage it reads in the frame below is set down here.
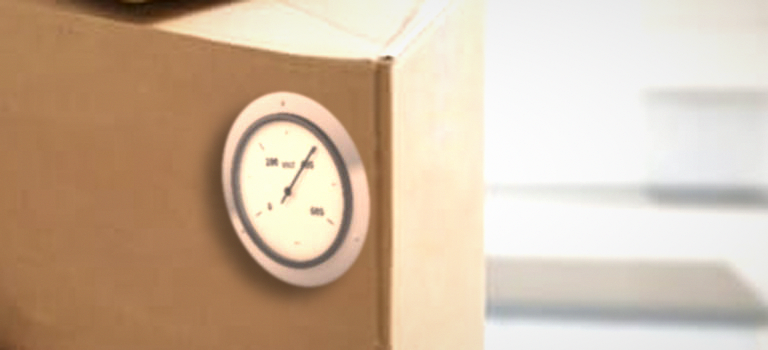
V 400
